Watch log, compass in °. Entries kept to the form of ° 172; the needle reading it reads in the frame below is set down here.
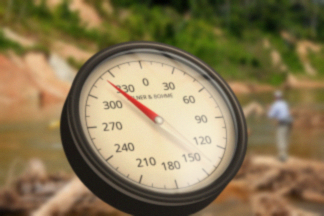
° 320
